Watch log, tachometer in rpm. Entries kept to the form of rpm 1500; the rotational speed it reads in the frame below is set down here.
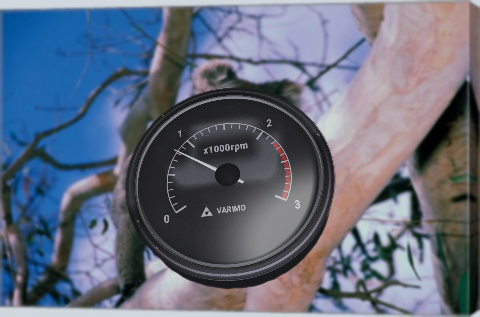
rpm 800
